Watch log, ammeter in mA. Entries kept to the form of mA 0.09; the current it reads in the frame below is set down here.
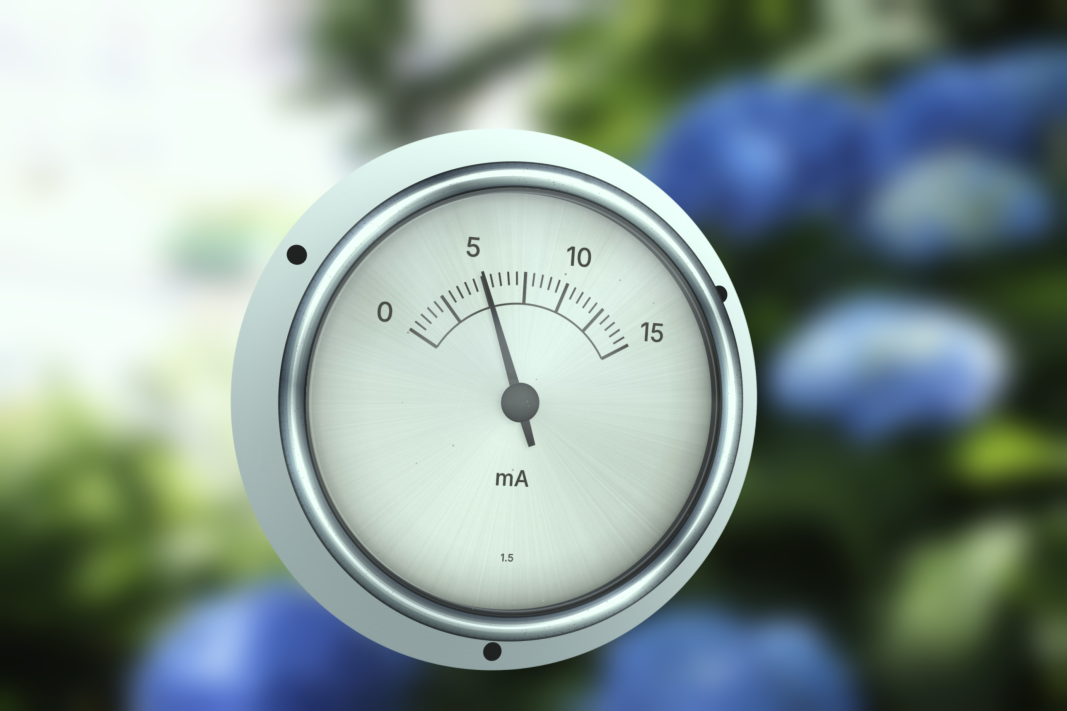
mA 5
